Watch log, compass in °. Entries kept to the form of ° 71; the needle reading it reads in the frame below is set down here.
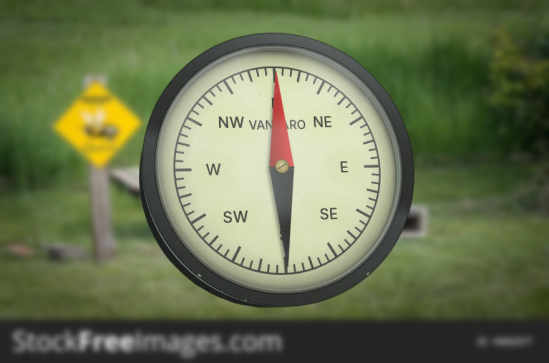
° 0
